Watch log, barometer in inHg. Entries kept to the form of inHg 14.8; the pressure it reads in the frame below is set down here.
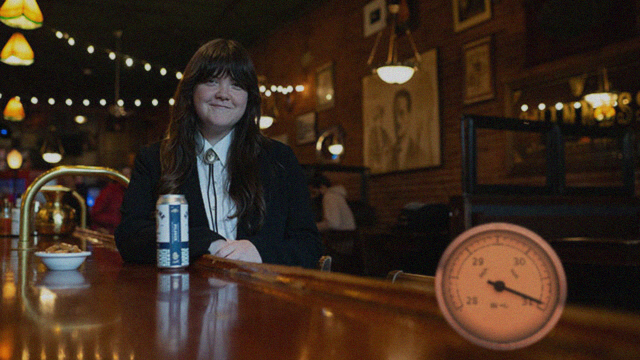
inHg 30.9
